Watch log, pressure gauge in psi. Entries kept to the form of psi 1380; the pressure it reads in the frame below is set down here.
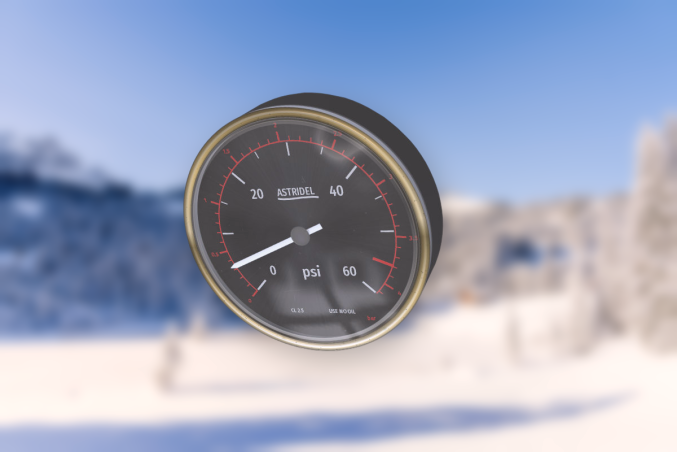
psi 5
